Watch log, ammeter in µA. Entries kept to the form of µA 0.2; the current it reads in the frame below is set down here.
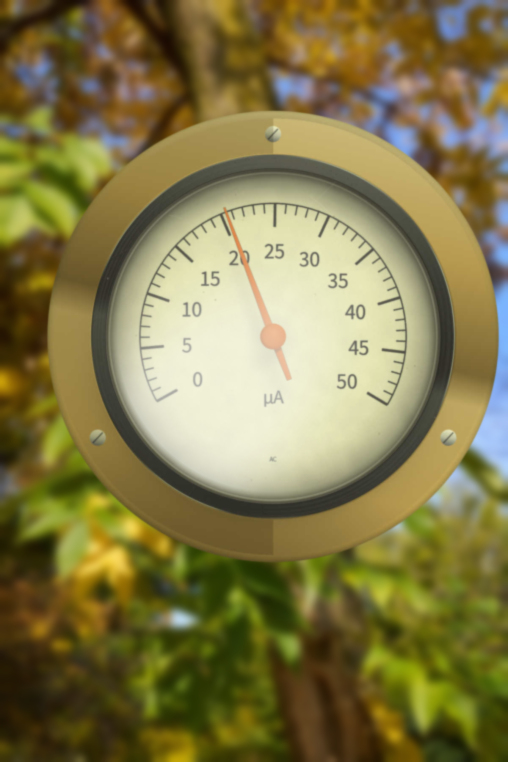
µA 20.5
